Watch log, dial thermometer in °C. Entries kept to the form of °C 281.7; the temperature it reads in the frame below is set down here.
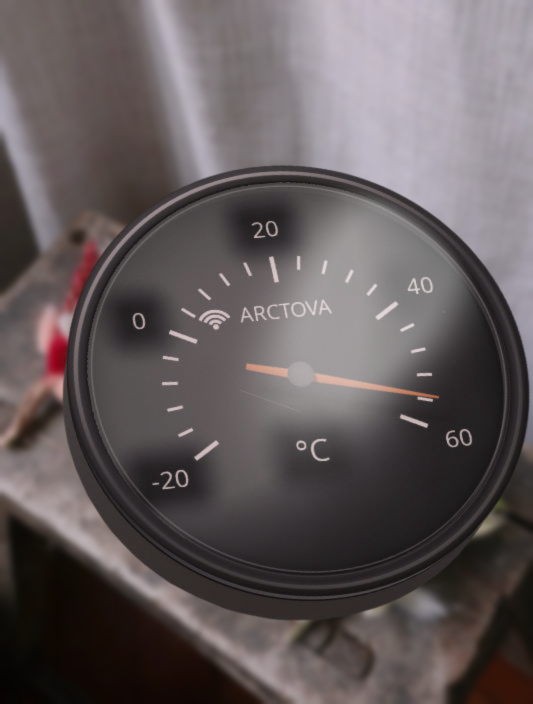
°C 56
